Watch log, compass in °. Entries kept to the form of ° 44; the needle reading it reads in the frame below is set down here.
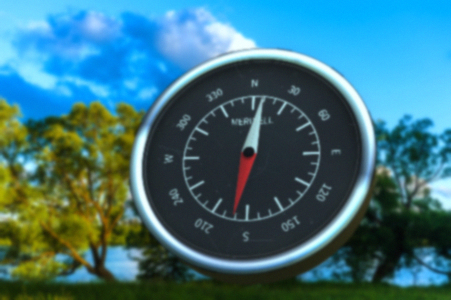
° 190
